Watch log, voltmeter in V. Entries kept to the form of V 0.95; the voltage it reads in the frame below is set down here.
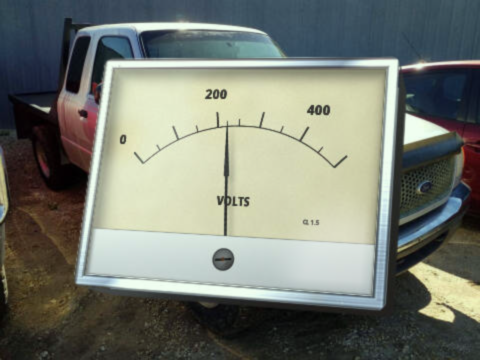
V 225
